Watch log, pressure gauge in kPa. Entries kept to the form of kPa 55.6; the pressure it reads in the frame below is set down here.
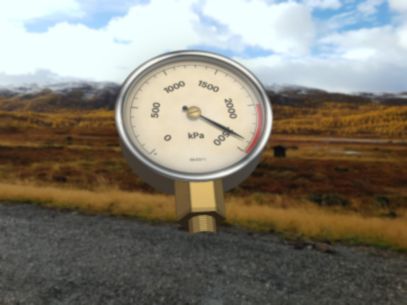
kPa 2400
